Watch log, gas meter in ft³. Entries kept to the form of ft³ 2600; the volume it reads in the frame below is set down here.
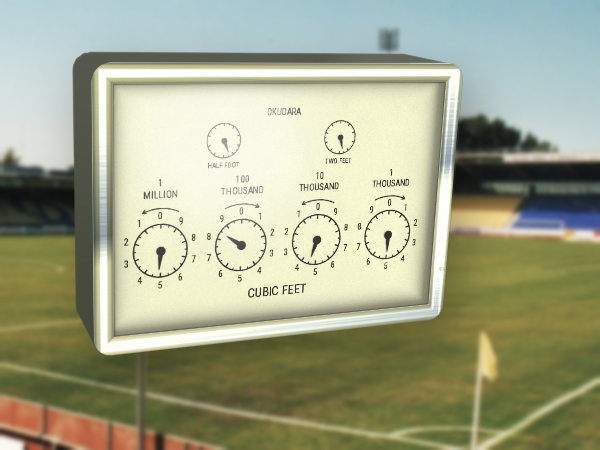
ft³ 484500
